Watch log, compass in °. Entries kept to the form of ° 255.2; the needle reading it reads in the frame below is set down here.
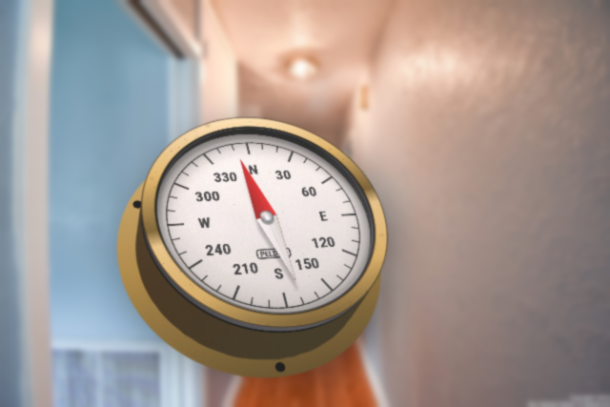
° 350
